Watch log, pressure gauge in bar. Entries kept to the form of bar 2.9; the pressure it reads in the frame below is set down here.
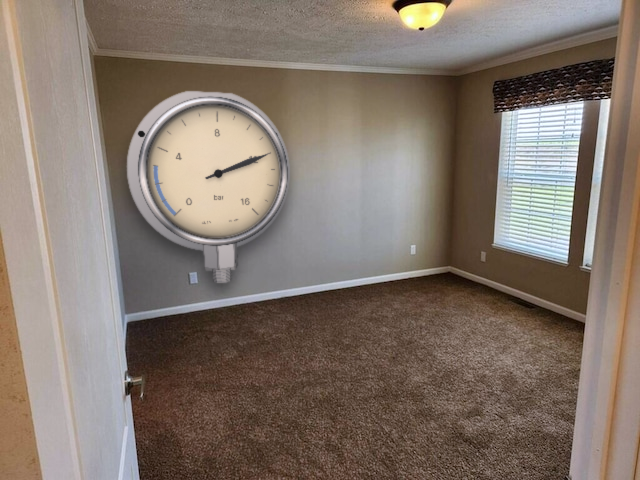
bar 12
